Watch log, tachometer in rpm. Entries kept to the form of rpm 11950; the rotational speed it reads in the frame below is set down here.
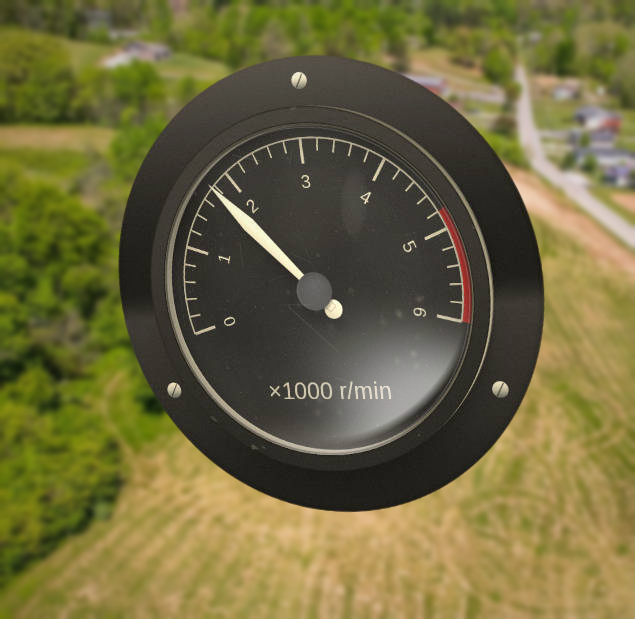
rpm 1800
